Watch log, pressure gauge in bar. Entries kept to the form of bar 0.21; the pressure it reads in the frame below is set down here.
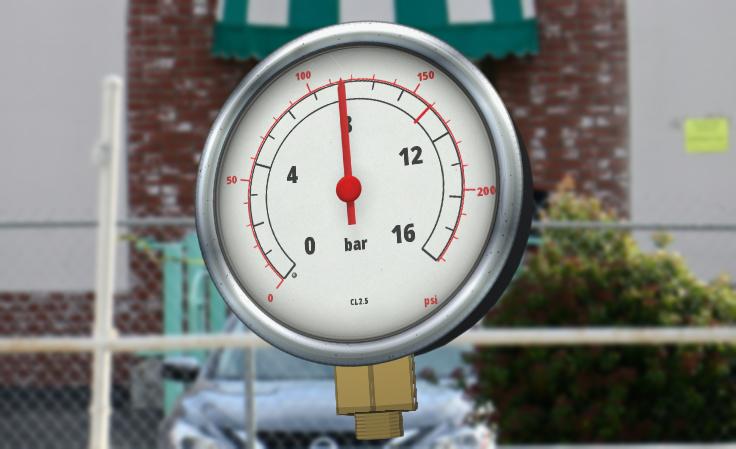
bar 8
